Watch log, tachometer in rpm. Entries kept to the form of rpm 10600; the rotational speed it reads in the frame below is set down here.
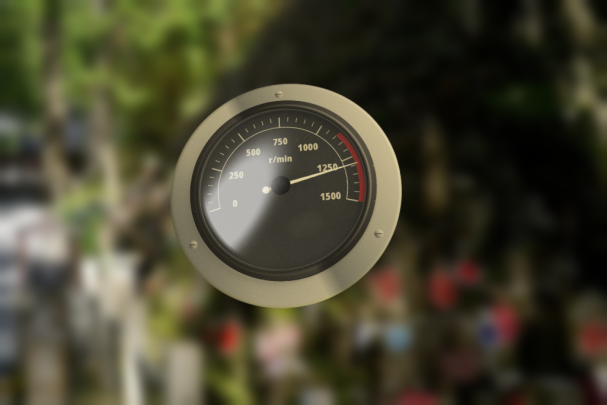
rpm 1300
